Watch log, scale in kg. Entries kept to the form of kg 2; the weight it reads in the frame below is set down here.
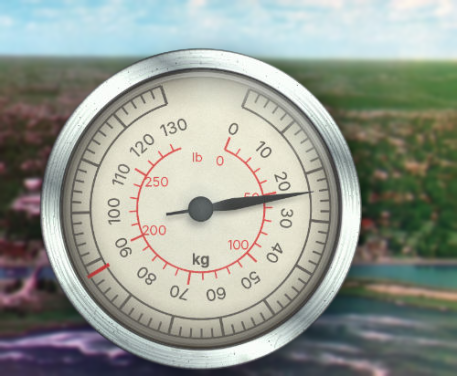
kg 24
